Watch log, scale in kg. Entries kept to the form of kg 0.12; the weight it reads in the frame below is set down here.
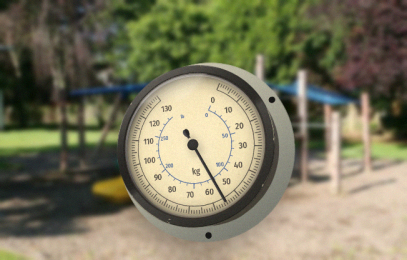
kg 55
